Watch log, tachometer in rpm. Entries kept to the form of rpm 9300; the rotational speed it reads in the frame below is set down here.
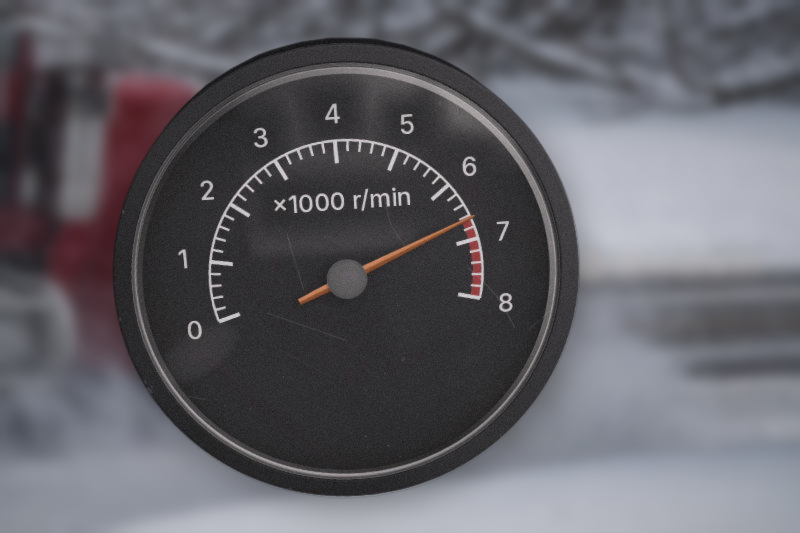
rpm 6600
